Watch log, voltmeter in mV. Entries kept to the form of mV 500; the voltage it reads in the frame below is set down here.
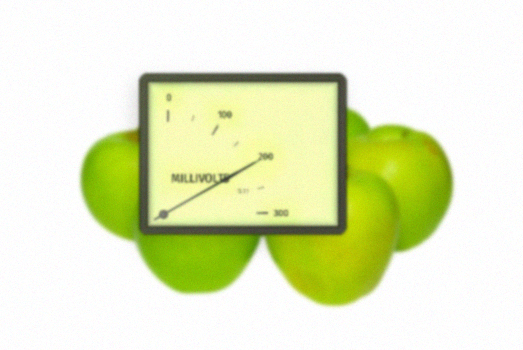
mV 200
